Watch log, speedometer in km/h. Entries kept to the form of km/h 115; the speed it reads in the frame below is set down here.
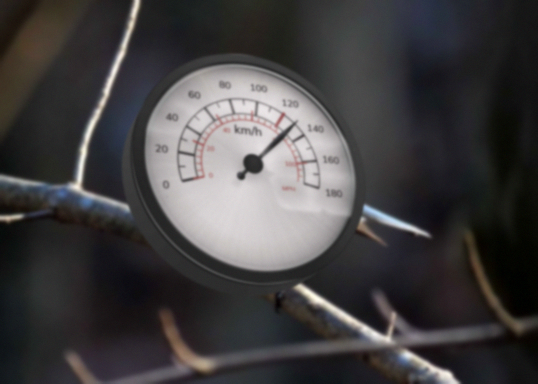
km/h 130
